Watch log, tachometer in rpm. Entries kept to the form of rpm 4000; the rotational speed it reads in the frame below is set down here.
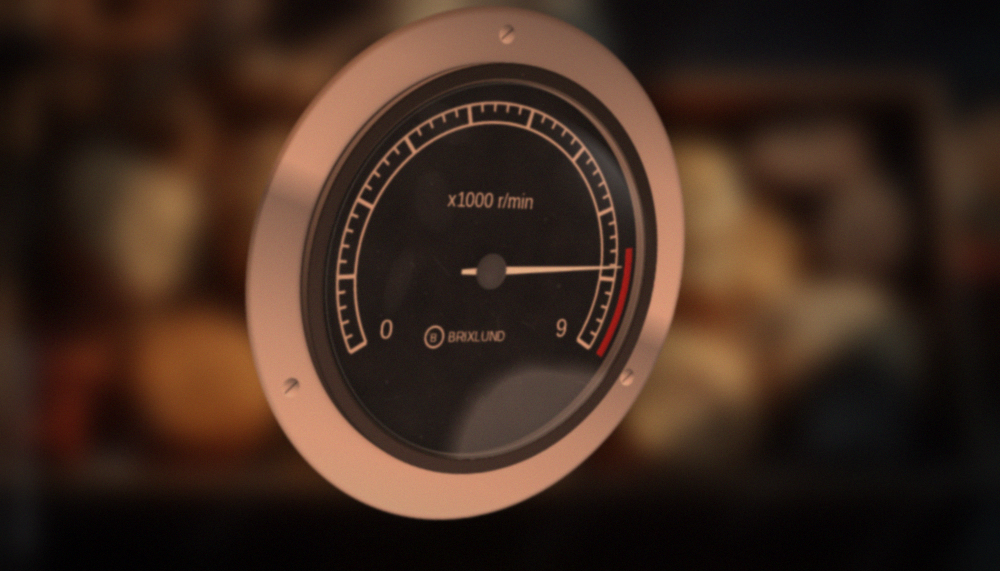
rpm 7800
